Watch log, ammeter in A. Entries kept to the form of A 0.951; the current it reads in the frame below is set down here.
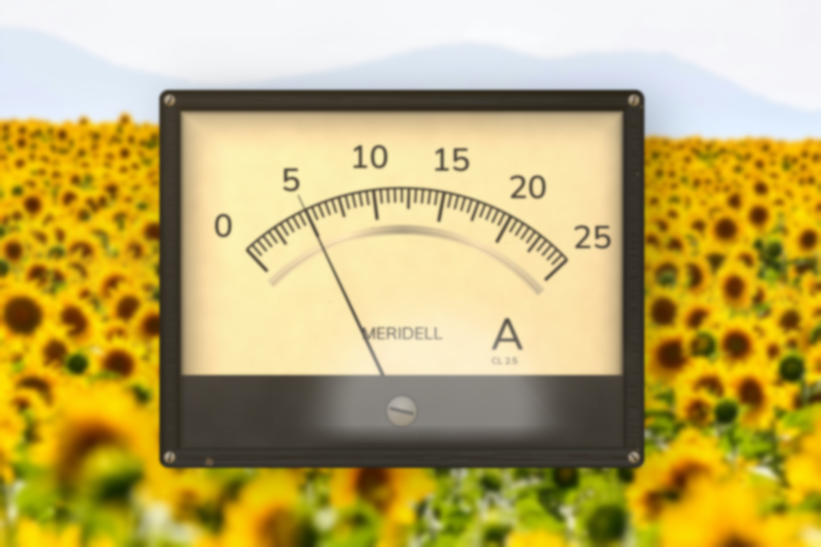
A 5
